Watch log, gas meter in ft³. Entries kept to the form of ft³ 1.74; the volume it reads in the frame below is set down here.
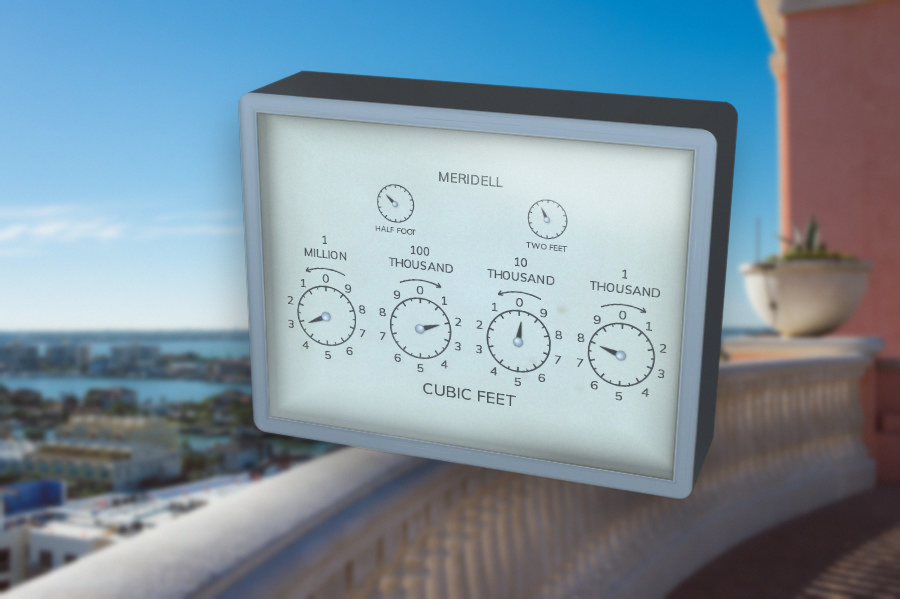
ft³ 319800
